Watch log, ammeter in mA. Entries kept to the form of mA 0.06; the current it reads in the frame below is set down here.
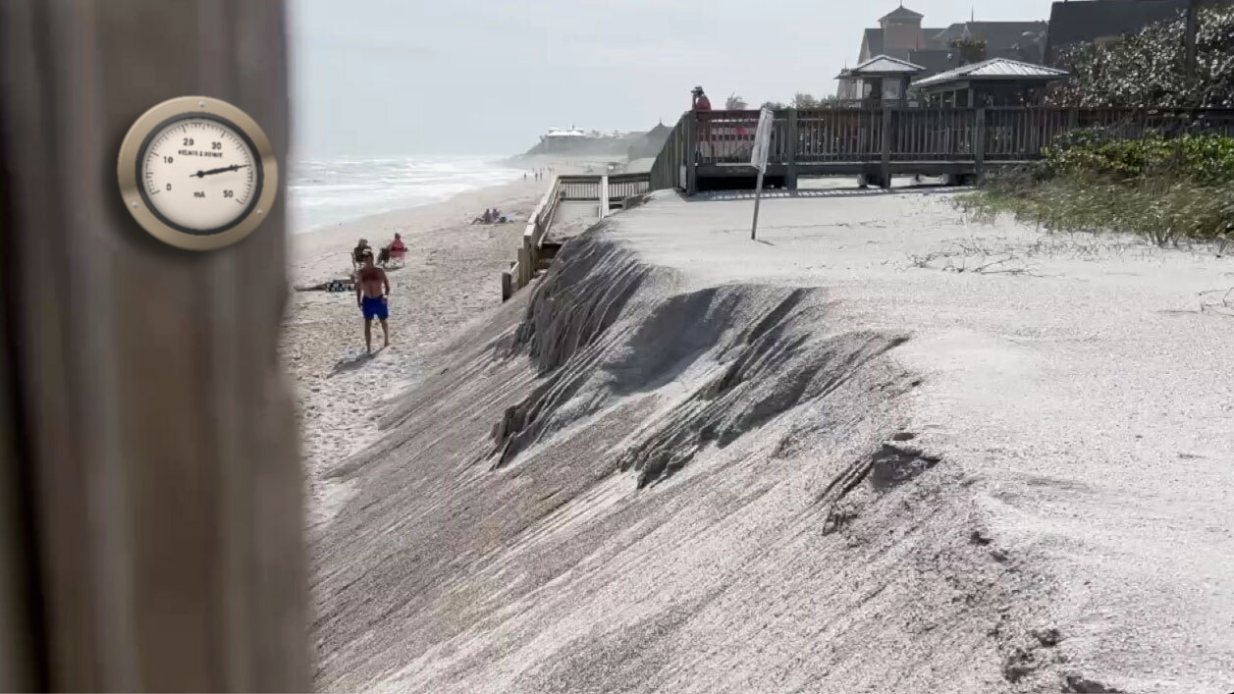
mA 40
